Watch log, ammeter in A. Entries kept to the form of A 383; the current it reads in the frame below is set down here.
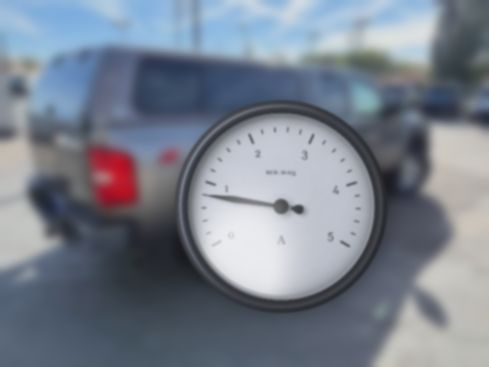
A 0.8
